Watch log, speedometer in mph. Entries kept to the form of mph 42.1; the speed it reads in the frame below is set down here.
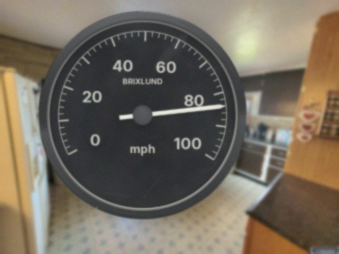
mph 84
